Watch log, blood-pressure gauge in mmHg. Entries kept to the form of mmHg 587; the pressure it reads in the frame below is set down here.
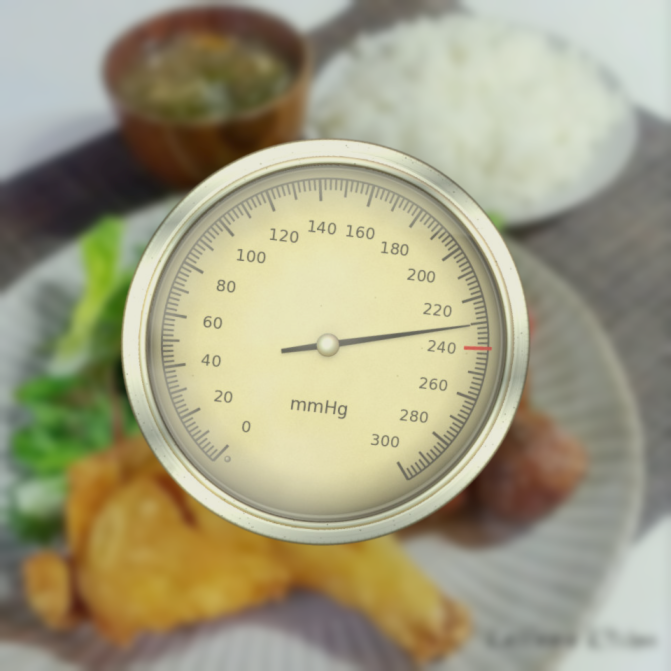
mmHg 230
